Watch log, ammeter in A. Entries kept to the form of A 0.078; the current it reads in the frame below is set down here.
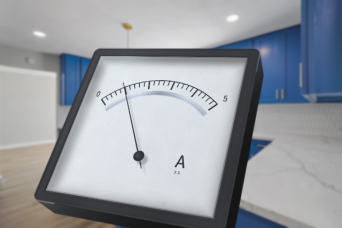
A 1
